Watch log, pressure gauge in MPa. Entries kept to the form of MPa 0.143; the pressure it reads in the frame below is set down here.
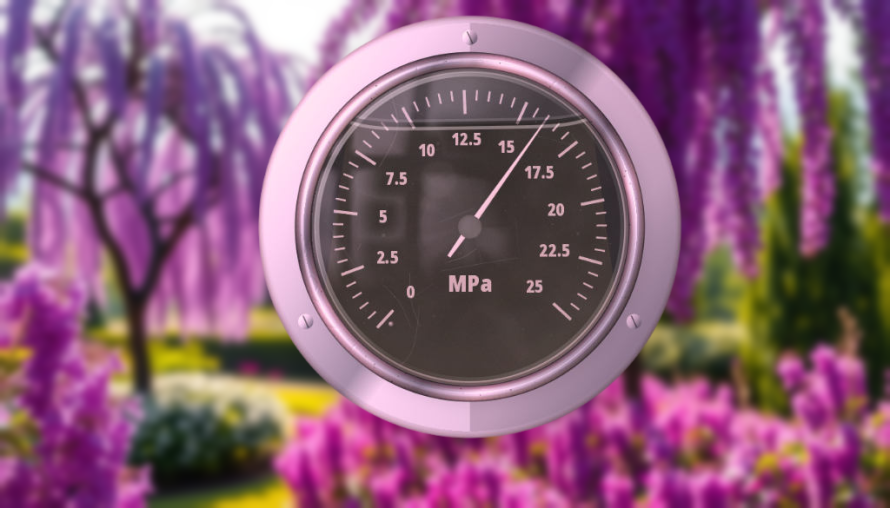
MPa 16
